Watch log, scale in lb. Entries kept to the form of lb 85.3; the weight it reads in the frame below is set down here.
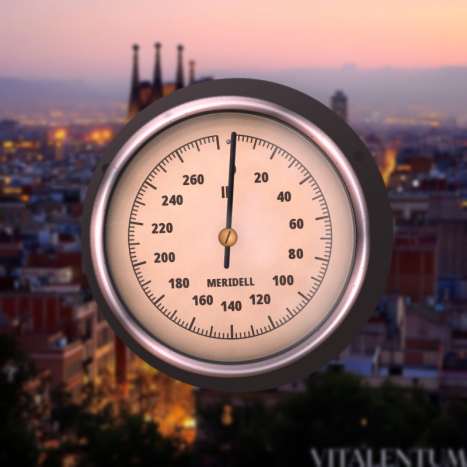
lb 0
